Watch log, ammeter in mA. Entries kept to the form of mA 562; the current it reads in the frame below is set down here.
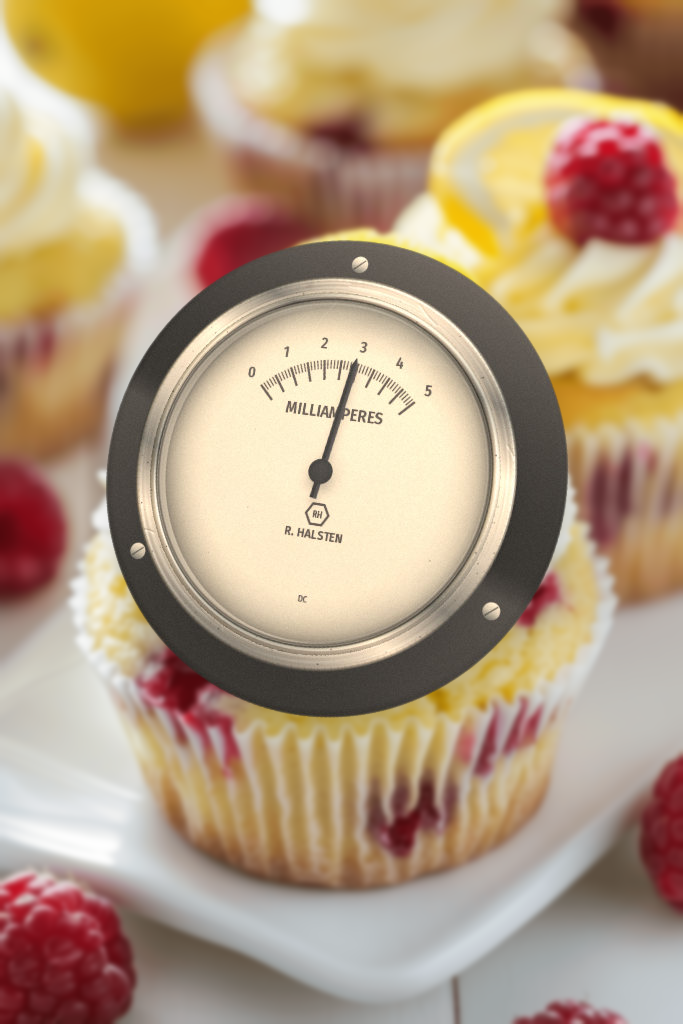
mA 3
